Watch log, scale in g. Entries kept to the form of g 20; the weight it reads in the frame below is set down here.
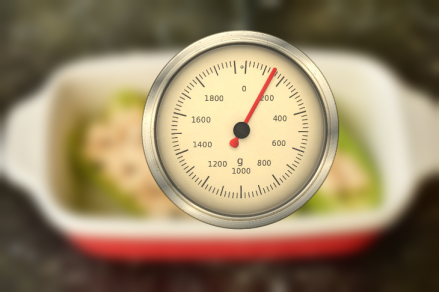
g 140
